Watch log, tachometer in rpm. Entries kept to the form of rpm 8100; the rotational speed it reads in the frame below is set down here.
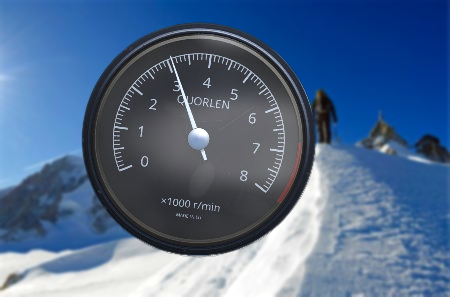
rpm 3100
